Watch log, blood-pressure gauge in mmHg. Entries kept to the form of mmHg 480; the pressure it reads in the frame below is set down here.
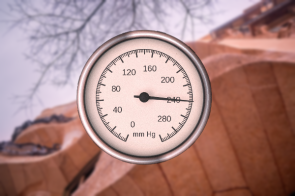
mmHg 240
